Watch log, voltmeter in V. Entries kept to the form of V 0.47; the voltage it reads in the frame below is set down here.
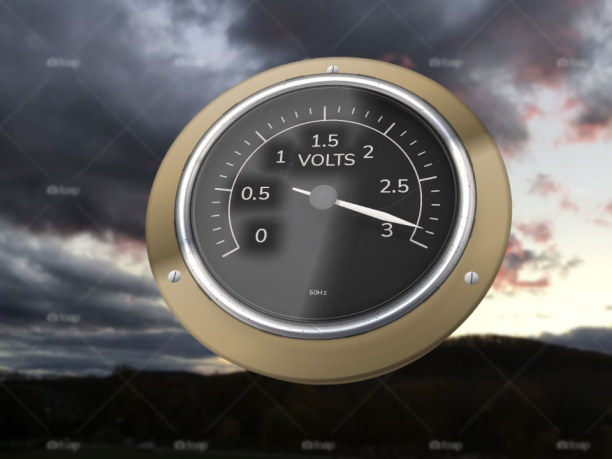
V 2.9
